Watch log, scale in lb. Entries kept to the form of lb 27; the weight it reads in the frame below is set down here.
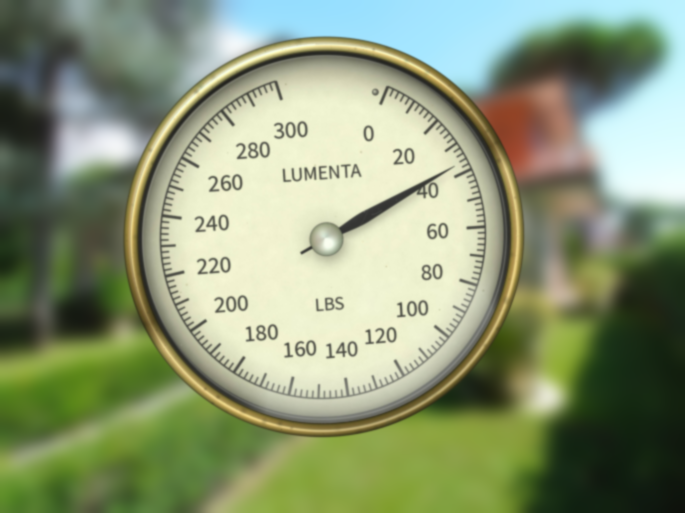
lb 36
